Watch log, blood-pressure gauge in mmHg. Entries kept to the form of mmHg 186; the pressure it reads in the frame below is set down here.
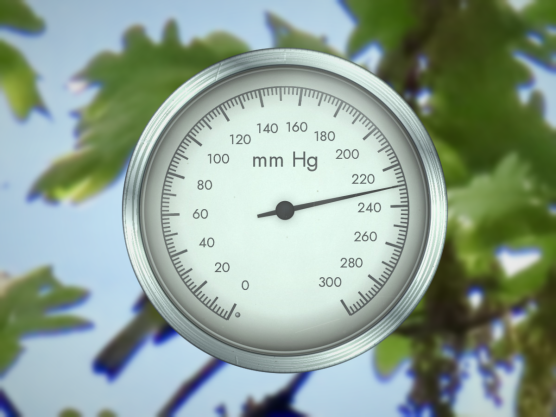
mmHg 230
